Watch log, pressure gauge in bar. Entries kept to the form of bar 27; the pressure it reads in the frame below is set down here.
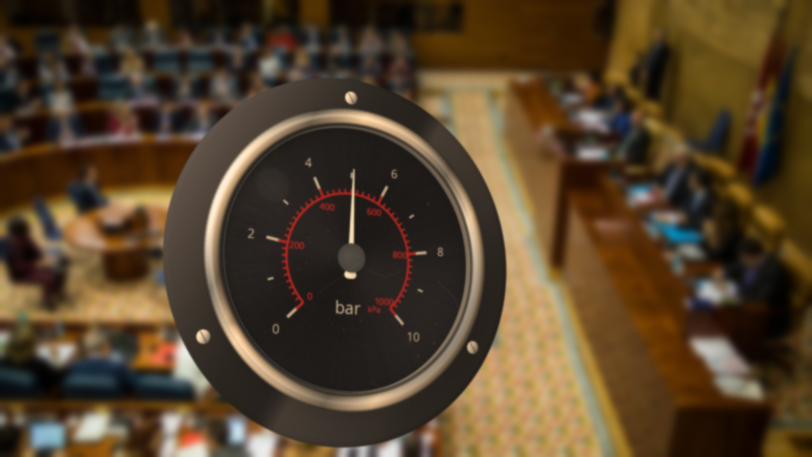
bar 5
